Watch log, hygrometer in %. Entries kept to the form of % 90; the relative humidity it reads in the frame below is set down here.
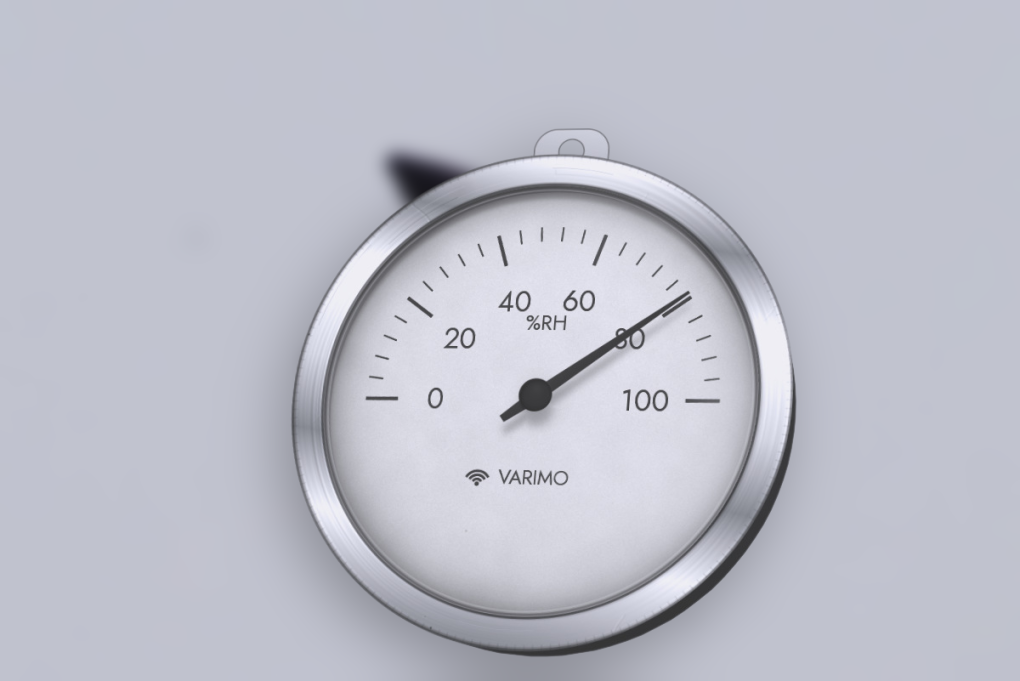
% 80
